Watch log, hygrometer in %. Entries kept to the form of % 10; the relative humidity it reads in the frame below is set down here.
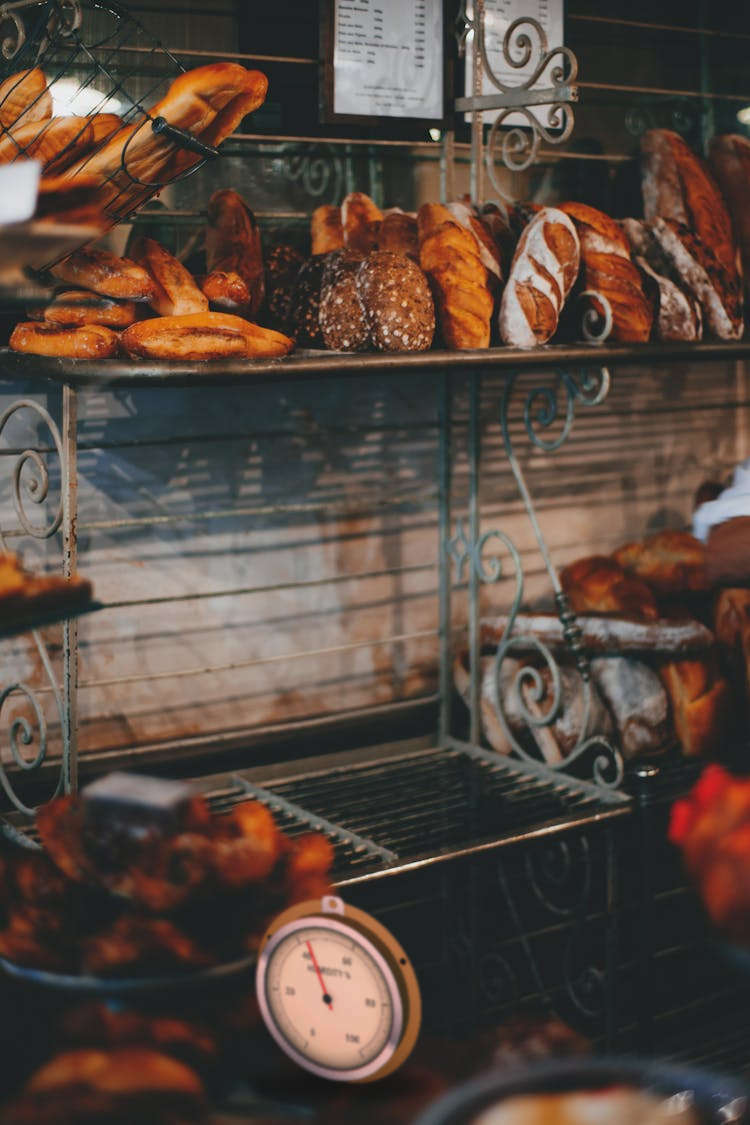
% 44
